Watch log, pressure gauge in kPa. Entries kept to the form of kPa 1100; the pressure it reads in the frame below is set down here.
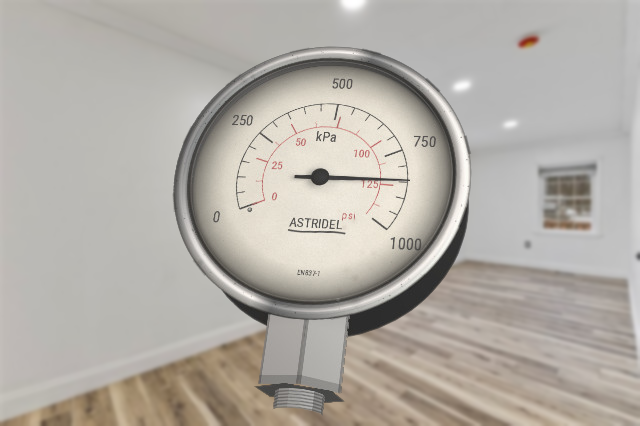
kPa 850
